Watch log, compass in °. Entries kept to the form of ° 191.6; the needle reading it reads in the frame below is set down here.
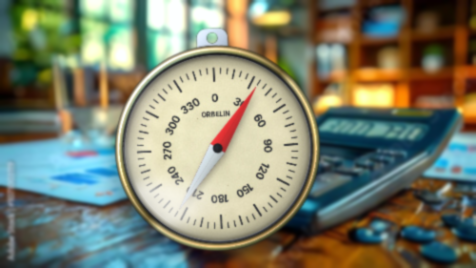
° 35
